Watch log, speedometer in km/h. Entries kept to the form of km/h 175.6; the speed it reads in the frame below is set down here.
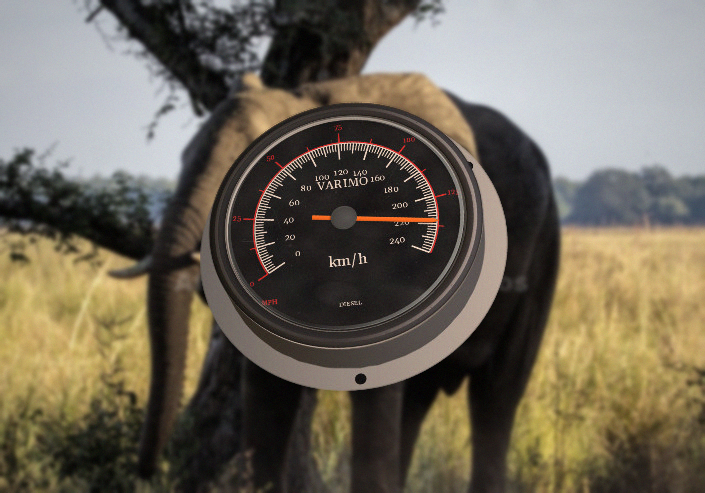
km/h 220
